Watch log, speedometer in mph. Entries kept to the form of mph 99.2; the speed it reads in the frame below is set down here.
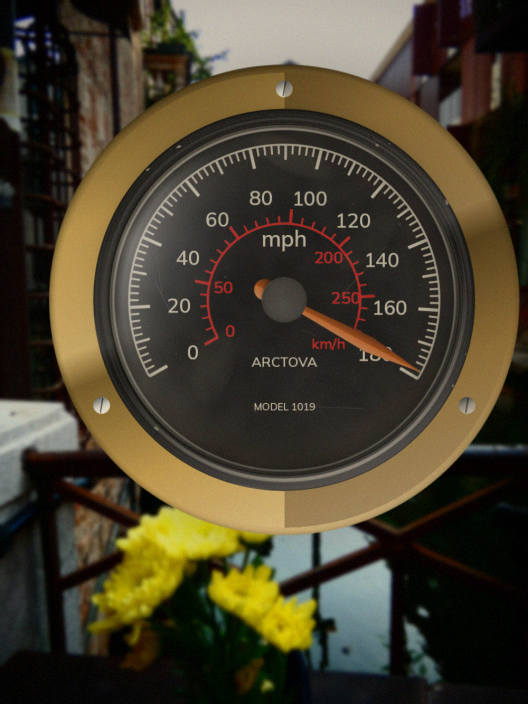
mph 178
